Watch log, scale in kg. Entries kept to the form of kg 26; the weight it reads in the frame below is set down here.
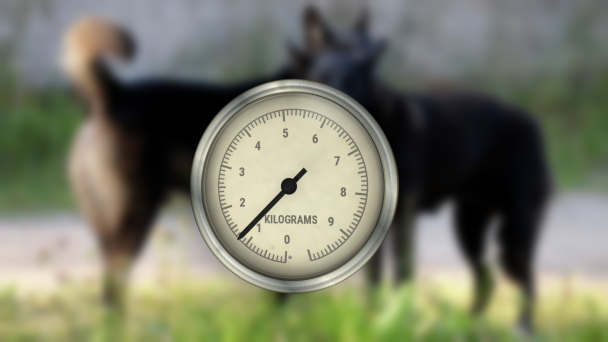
kg 1.2
